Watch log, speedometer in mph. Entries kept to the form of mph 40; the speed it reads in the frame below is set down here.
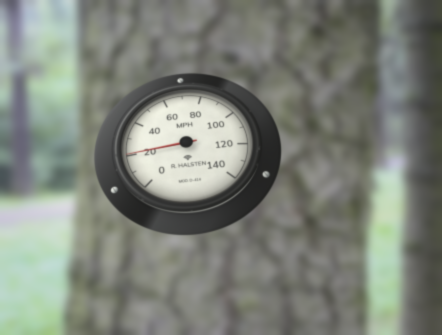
mph 20
